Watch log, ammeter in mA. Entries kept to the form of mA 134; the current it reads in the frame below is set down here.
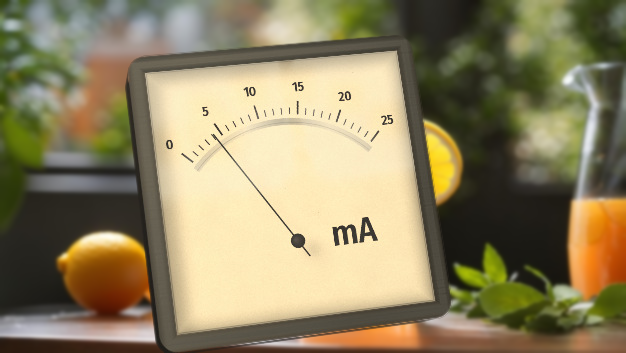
mA 4
